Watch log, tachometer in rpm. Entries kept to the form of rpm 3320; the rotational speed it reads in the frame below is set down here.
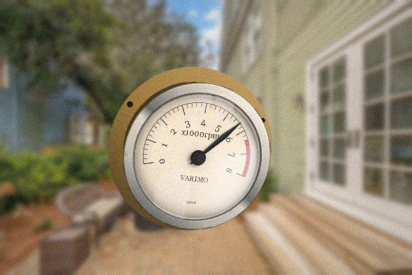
rpm 5600
